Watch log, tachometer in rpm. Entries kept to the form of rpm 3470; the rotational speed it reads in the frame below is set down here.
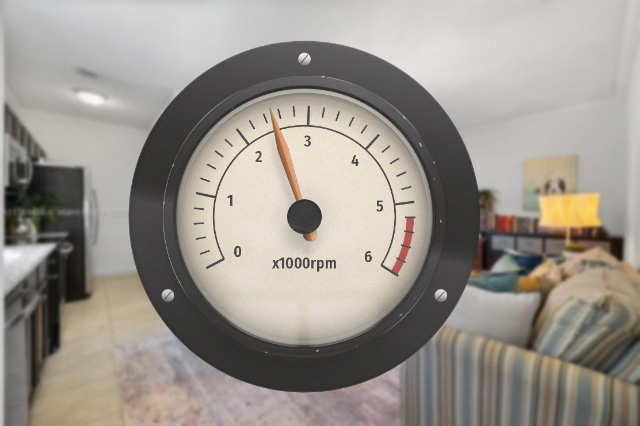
rpm 2500
